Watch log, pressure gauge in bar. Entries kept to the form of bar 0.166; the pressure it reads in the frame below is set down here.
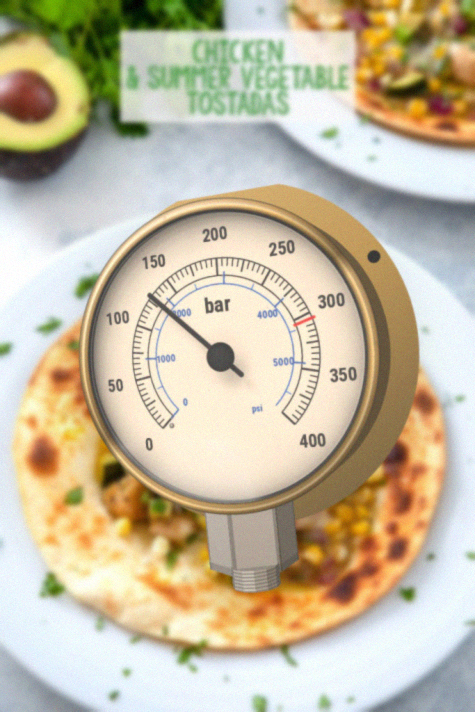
bar 130
